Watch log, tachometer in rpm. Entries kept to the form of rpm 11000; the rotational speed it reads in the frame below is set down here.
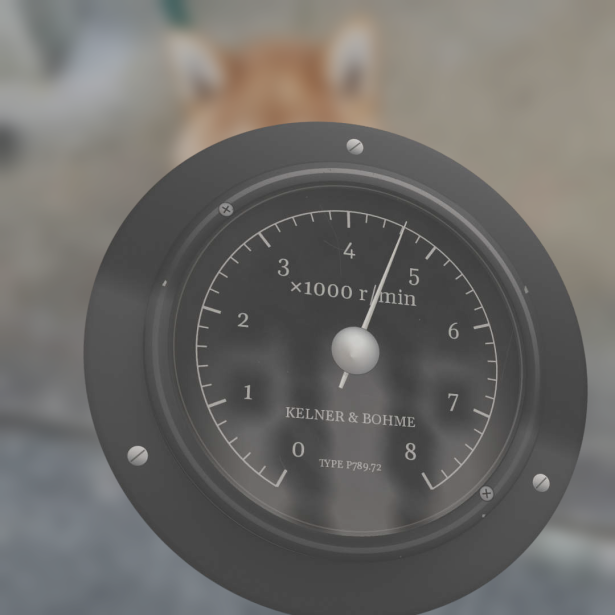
rpm 4600
